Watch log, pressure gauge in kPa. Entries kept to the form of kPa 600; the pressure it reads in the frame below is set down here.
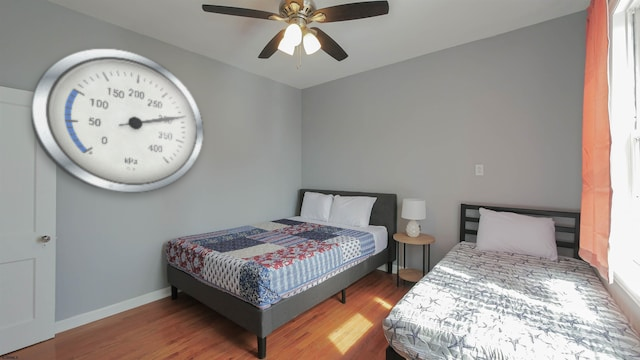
kPa 300
